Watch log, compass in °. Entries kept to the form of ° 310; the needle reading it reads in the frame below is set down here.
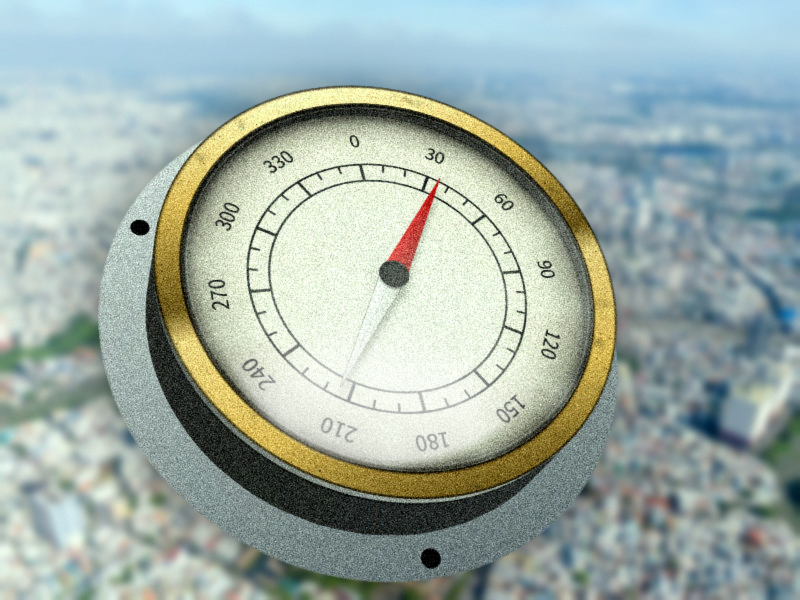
° 35
